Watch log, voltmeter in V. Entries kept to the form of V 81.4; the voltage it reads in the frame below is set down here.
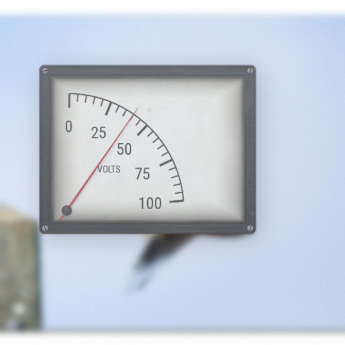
V 40
